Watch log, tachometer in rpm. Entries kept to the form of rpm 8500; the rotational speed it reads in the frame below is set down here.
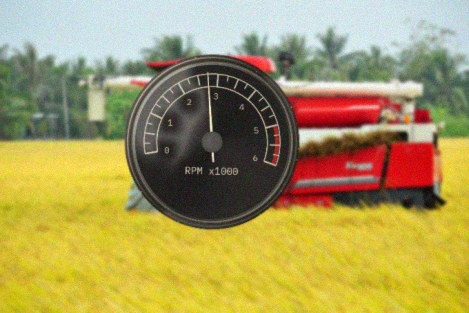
rpm 2750
